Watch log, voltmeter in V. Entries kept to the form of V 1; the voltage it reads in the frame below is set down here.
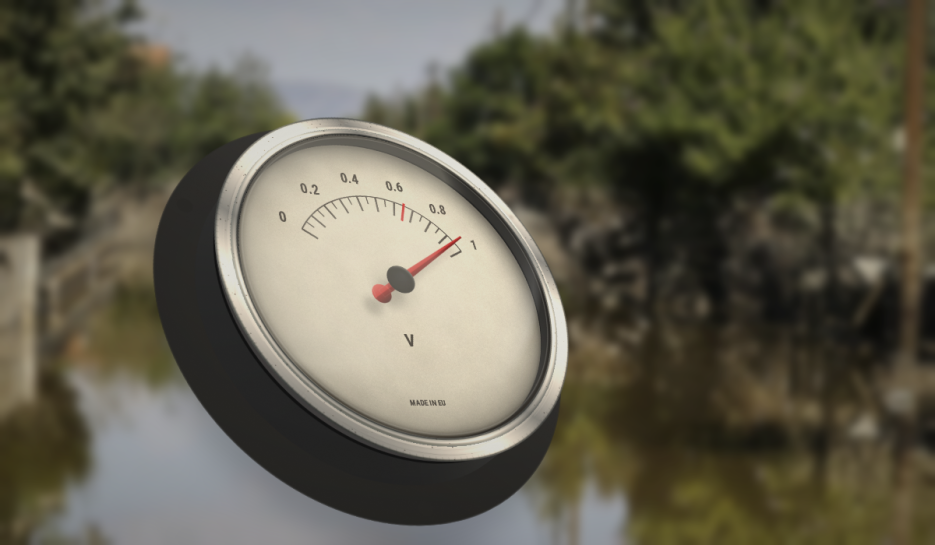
V 0.95
